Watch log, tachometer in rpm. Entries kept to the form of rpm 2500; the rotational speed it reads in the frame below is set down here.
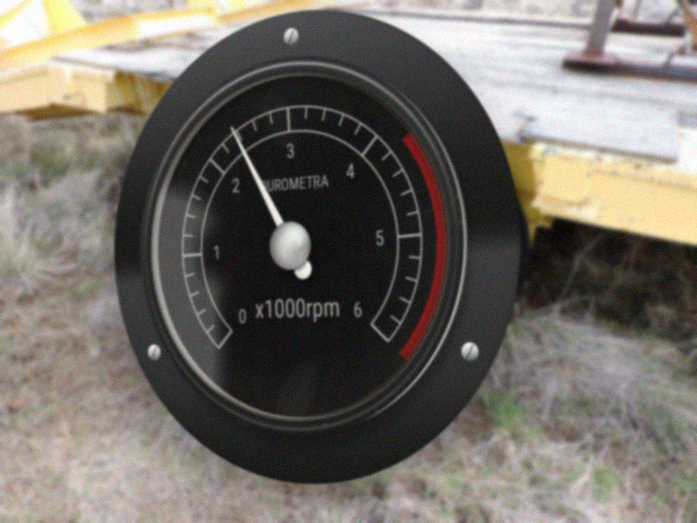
rpm 2400
